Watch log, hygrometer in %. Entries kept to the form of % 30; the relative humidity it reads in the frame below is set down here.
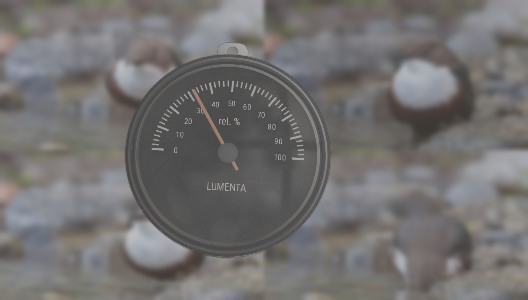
% 32
